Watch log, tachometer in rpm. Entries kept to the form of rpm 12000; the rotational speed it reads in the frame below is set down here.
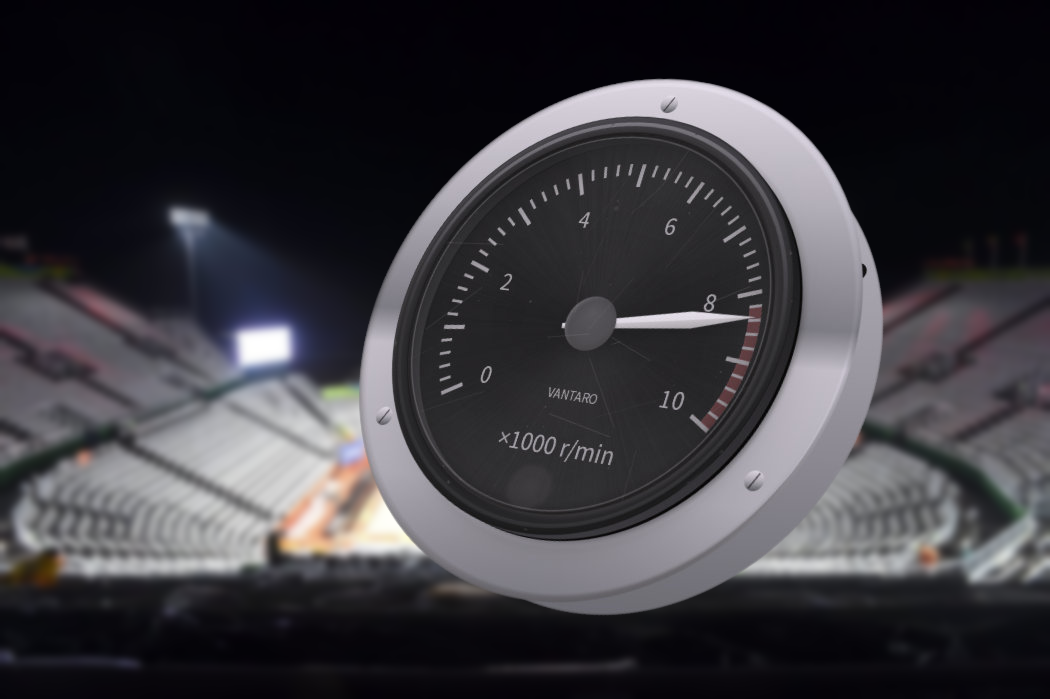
rpm 8400
